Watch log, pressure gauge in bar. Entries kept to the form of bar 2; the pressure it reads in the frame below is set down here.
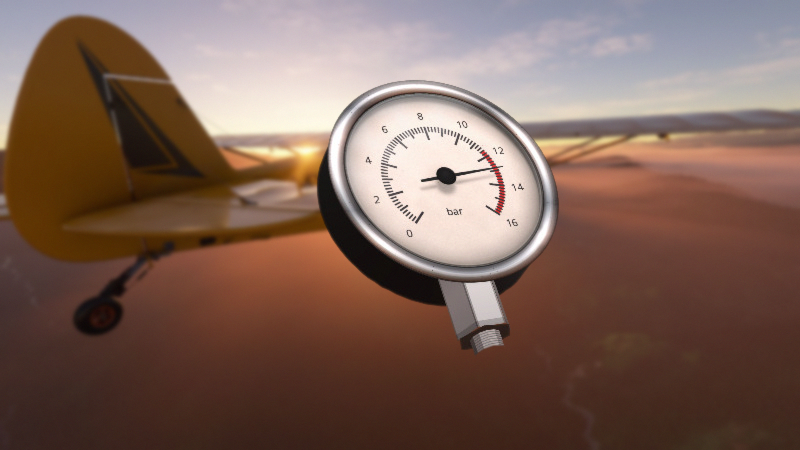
bar 13
